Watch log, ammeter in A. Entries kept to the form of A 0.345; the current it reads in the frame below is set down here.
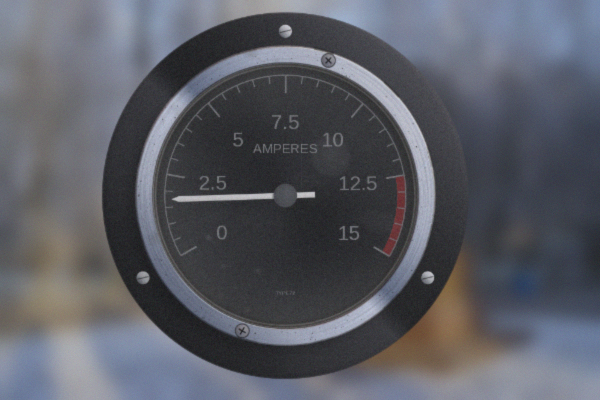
A 1.75
